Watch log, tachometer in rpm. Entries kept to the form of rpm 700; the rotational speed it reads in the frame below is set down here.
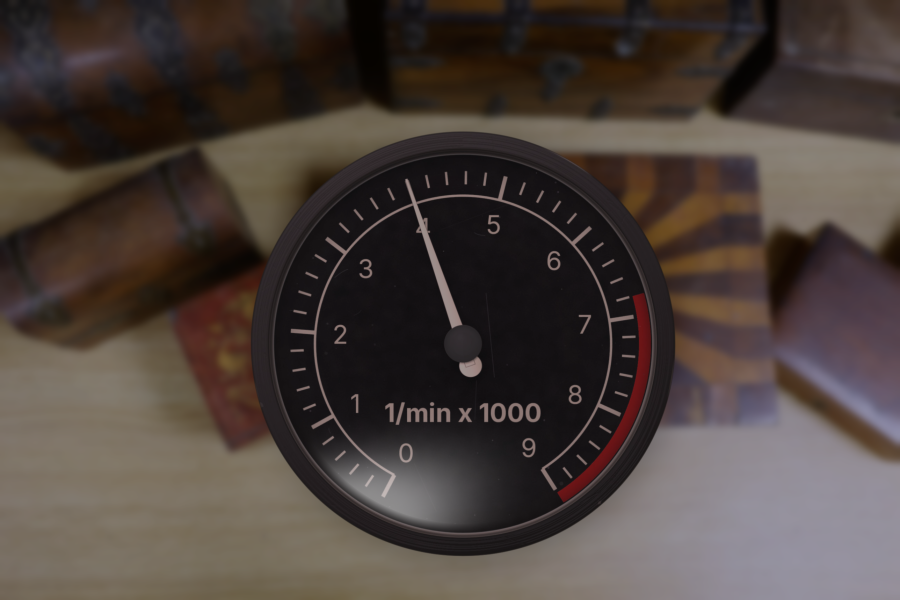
rpm 4000
